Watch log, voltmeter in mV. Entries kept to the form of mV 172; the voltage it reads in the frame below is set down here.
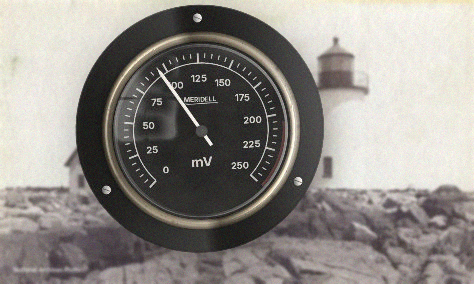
mV 95
